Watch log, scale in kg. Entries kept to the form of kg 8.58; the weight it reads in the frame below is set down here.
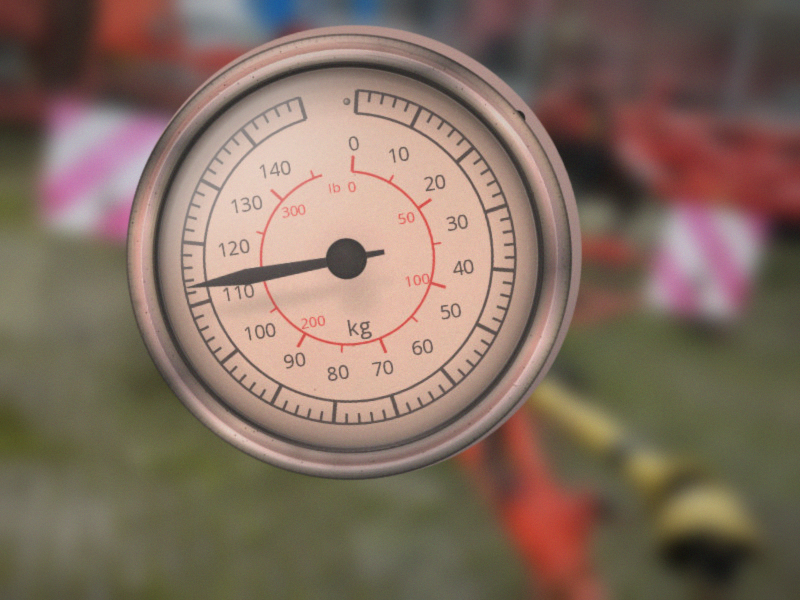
kg 113
